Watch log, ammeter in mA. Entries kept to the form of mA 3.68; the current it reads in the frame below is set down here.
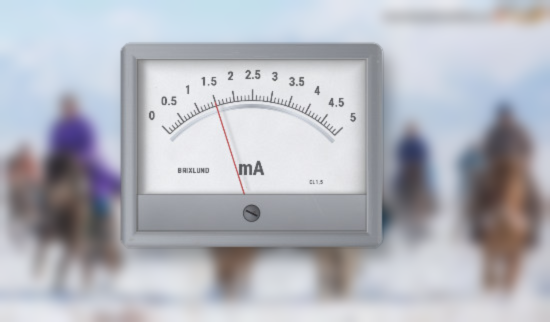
mA 1.5
